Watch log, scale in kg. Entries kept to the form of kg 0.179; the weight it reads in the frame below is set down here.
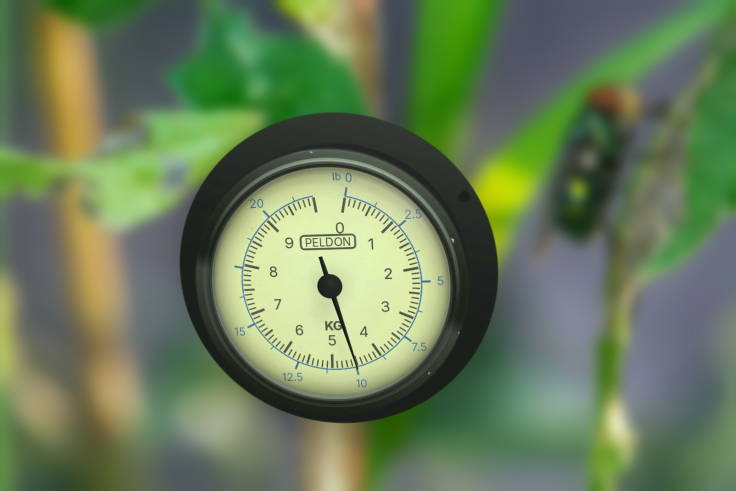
kg 4.5
